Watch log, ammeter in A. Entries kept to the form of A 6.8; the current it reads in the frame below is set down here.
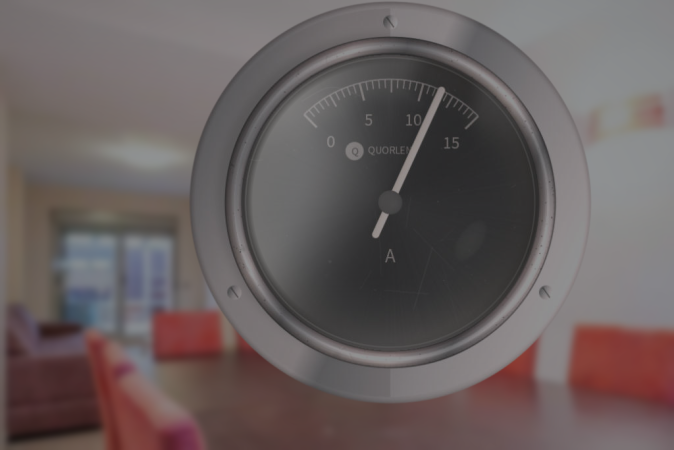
A 11.5
